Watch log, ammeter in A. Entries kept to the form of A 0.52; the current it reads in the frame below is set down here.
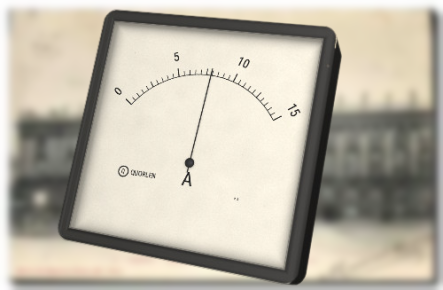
A 8
